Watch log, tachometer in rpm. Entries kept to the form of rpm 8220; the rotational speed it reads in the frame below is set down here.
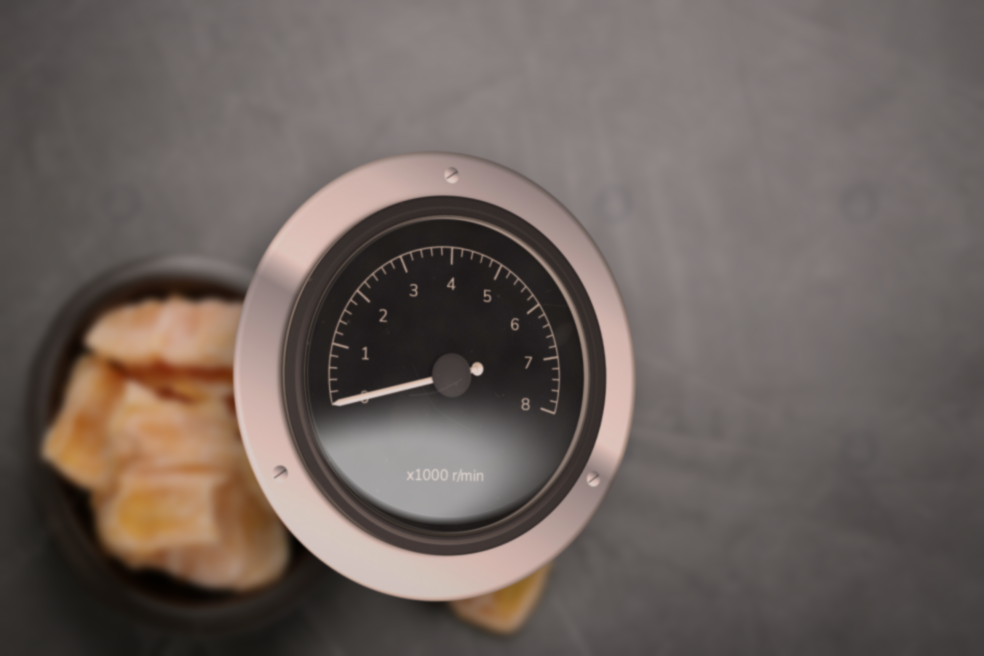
rpm 0
